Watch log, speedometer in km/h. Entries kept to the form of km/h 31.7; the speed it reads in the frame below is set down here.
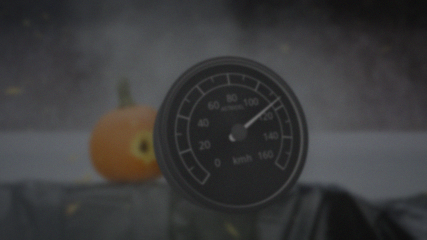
km/h 115
